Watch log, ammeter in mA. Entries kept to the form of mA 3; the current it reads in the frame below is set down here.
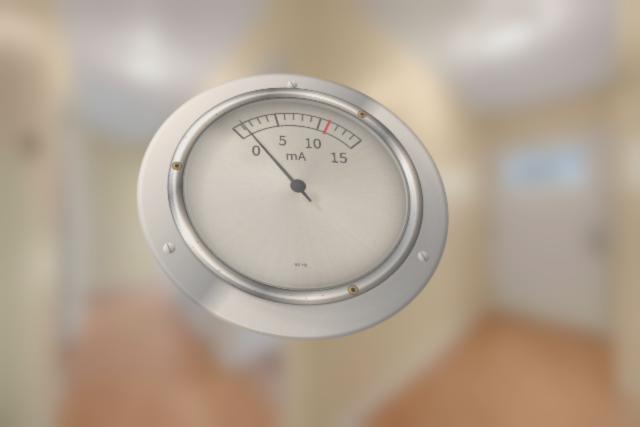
mA 1
